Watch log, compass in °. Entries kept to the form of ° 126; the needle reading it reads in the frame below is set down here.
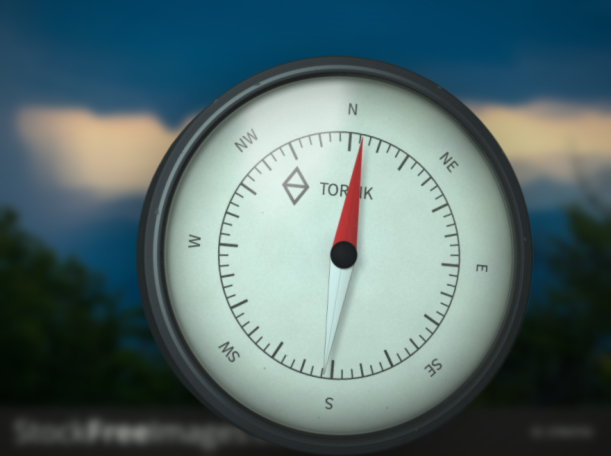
° 5
